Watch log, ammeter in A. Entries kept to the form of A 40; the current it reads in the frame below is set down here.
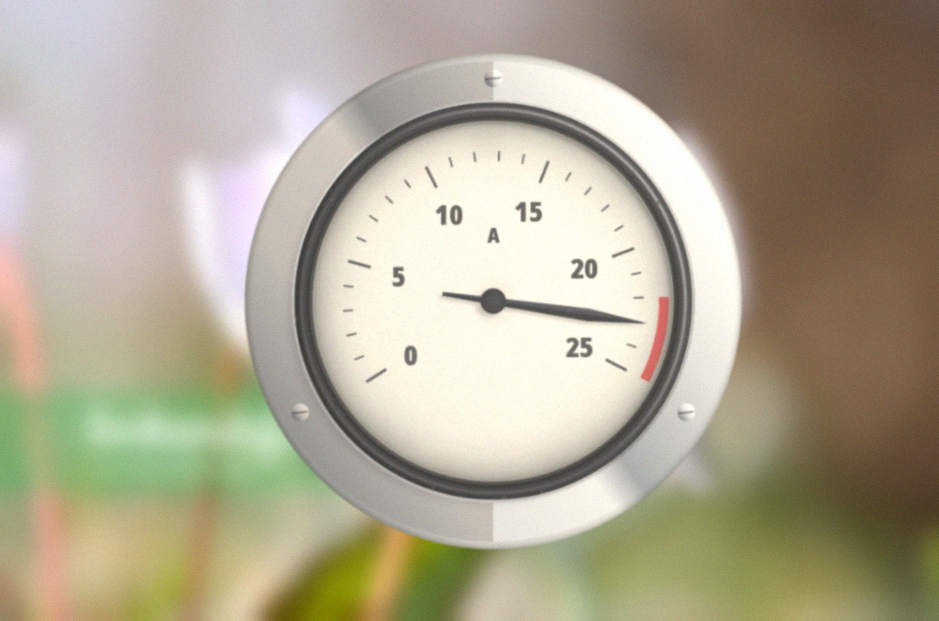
A 23
